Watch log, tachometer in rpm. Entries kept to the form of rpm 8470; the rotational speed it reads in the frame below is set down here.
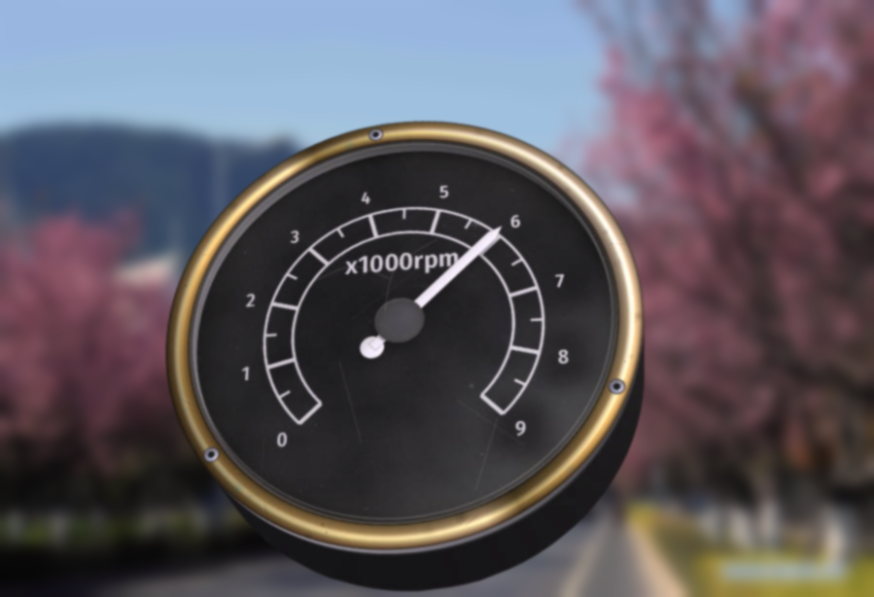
rpm 6000
